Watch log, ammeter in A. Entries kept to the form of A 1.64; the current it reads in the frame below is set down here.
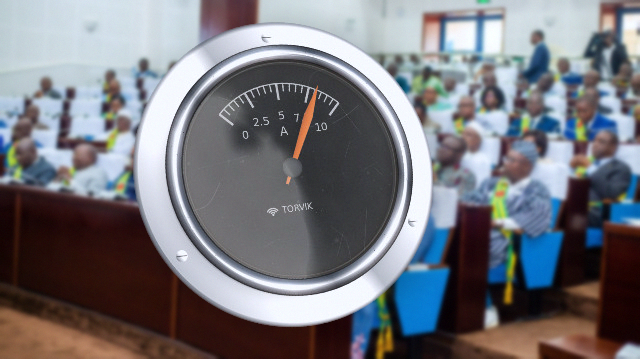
A 8
